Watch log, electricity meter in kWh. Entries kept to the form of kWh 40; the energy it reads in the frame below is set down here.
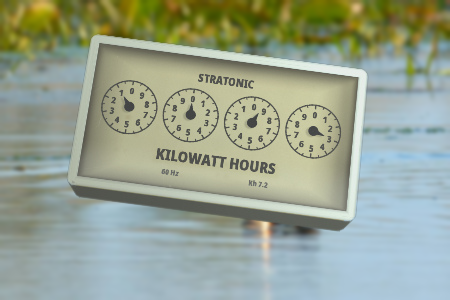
kWh 993
